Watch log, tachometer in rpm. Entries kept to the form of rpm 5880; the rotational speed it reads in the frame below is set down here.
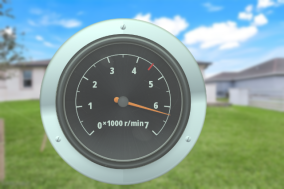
rpm 6250
